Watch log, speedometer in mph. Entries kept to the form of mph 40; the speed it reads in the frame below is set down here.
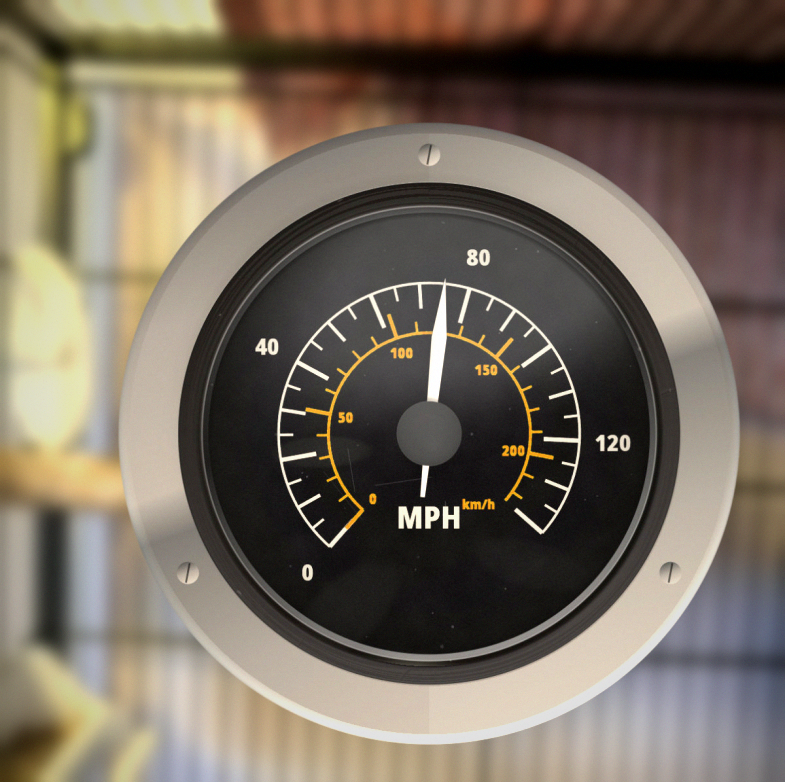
mph 75
